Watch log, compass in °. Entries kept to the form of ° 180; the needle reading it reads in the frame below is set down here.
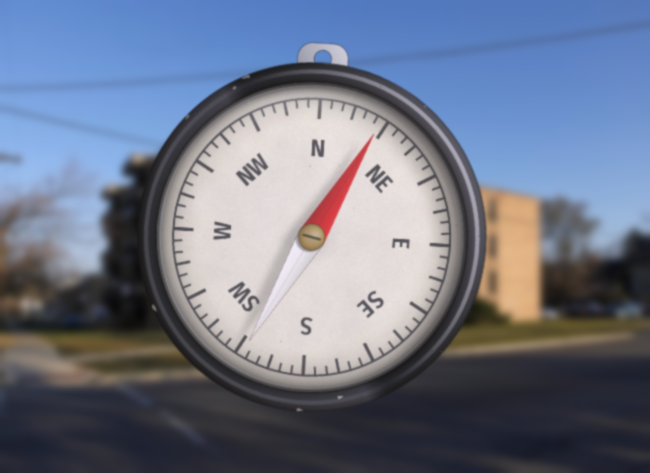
° 27.5
